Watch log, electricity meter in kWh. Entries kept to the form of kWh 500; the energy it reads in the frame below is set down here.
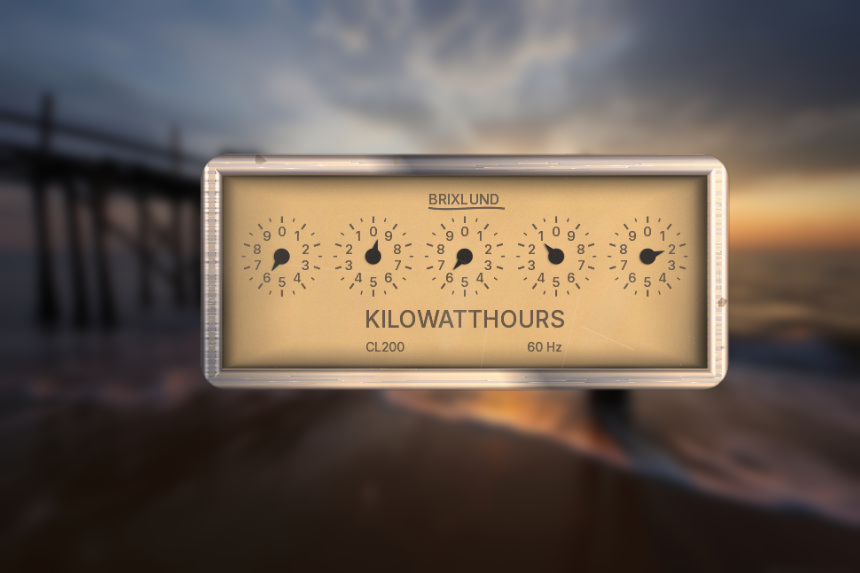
kWh 59612
